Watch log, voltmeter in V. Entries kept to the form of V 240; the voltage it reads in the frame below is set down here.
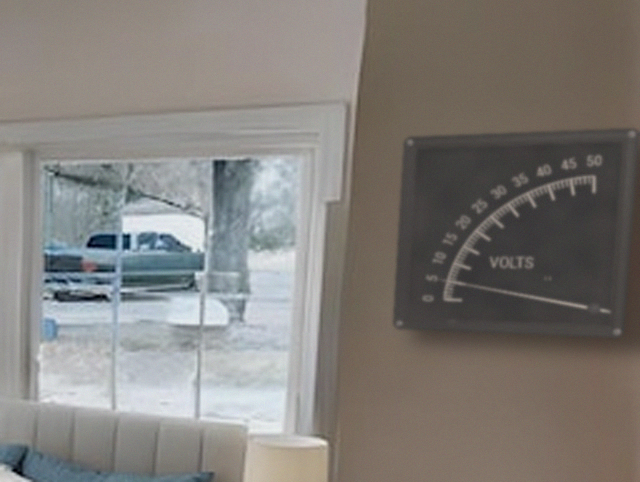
V 5
